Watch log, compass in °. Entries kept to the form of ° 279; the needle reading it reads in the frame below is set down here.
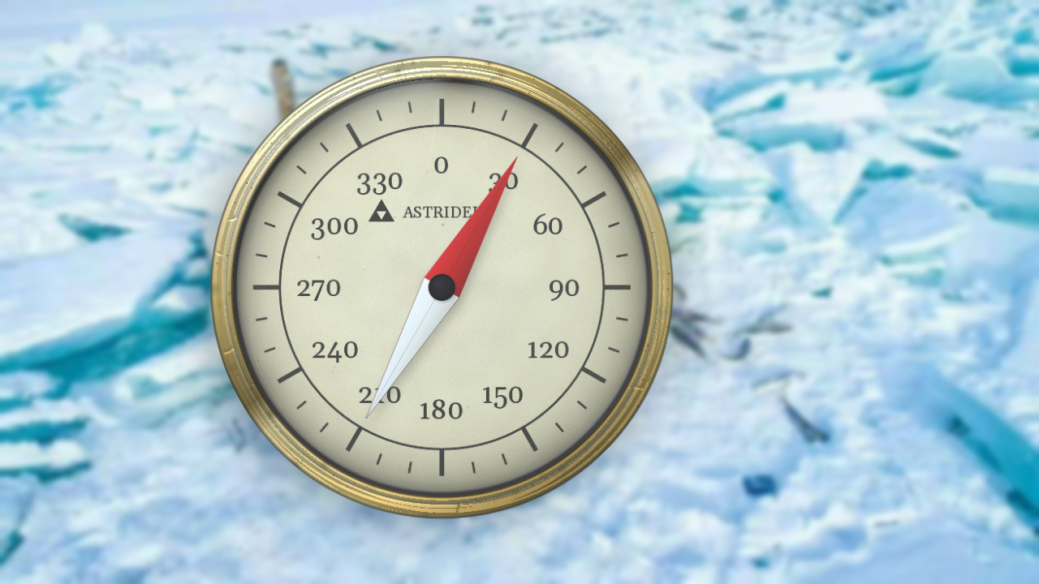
° 30
